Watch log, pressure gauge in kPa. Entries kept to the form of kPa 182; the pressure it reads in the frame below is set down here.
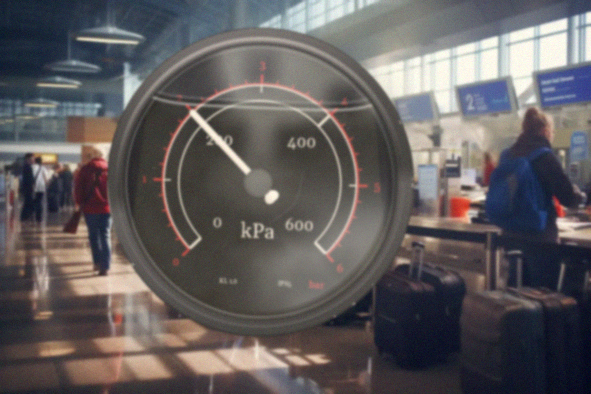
kPa 200
